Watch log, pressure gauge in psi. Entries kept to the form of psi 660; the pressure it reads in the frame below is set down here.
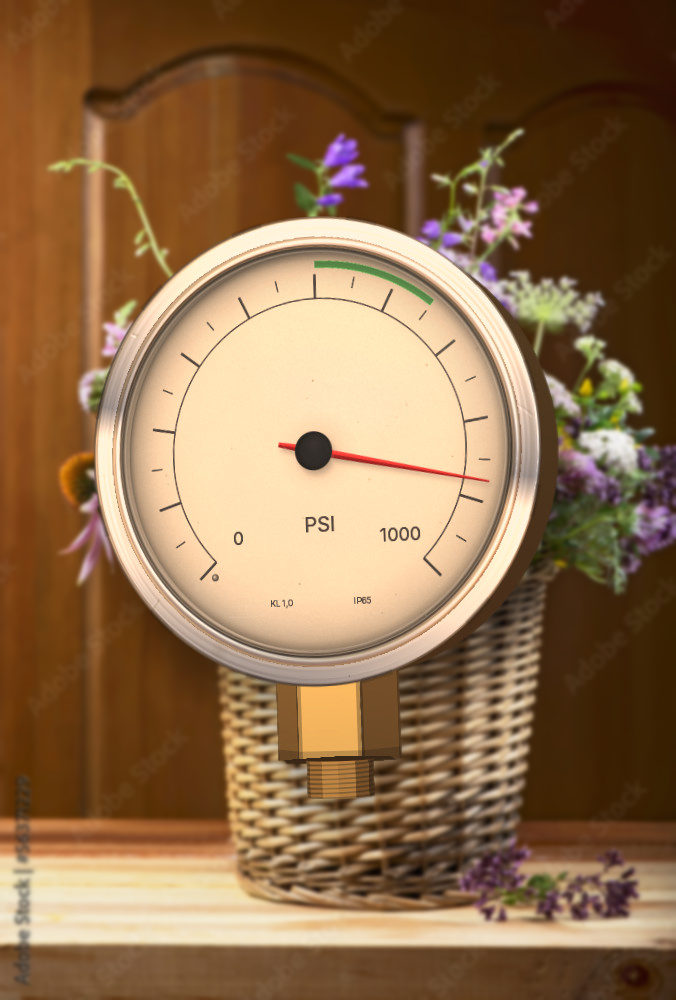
psi 875
